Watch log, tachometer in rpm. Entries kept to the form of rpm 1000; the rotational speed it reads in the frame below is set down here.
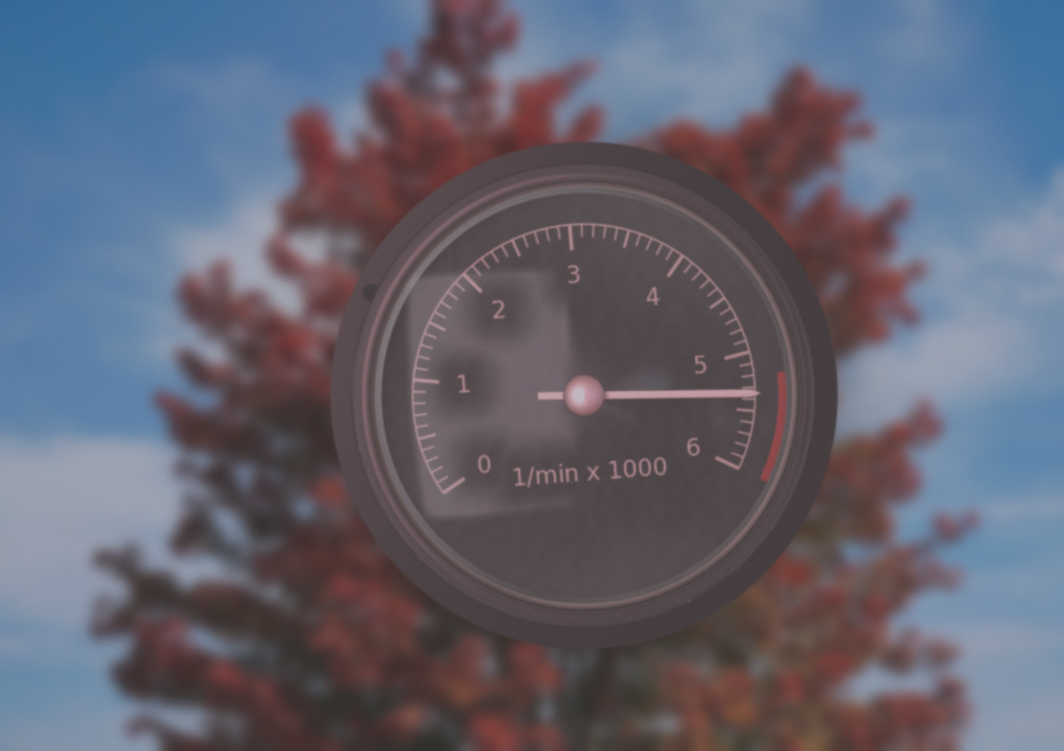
rpm 5350
